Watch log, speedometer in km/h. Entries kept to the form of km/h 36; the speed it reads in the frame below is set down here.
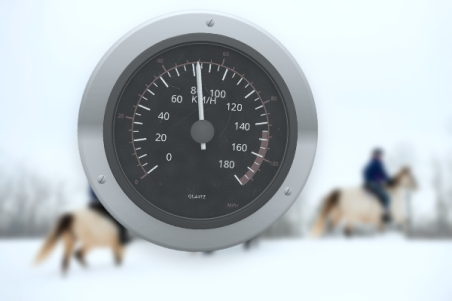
km/h 82.5
